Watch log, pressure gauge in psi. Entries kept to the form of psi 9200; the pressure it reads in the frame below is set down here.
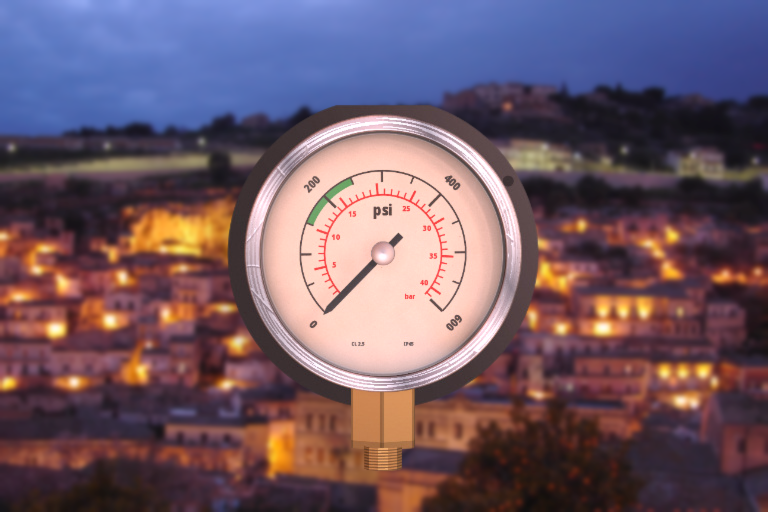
psi 0
